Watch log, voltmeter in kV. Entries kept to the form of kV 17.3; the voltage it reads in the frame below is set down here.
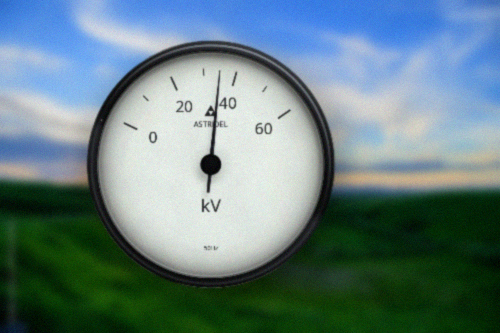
kV 35
